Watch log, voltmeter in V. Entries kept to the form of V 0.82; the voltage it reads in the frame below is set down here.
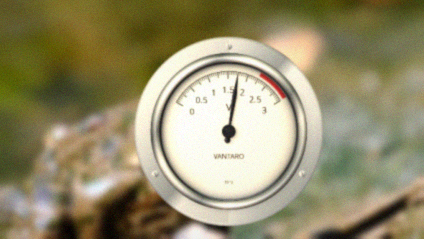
V 1.75
